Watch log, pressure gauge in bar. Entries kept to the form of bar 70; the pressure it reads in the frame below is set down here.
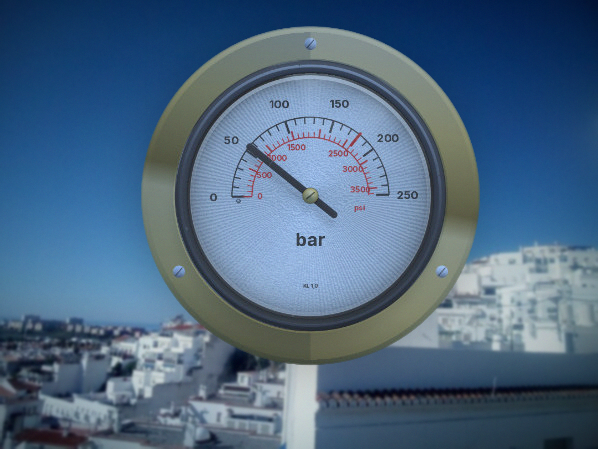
bar 55
